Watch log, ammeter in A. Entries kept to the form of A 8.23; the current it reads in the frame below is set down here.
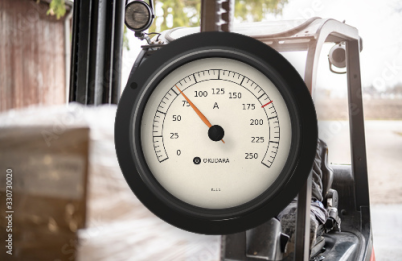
A 80
